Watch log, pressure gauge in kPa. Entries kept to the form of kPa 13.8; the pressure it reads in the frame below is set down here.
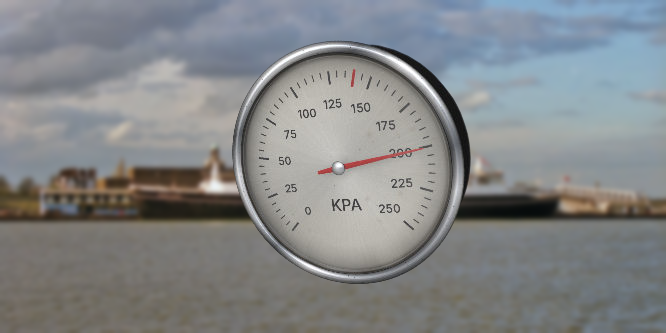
kPa 200
